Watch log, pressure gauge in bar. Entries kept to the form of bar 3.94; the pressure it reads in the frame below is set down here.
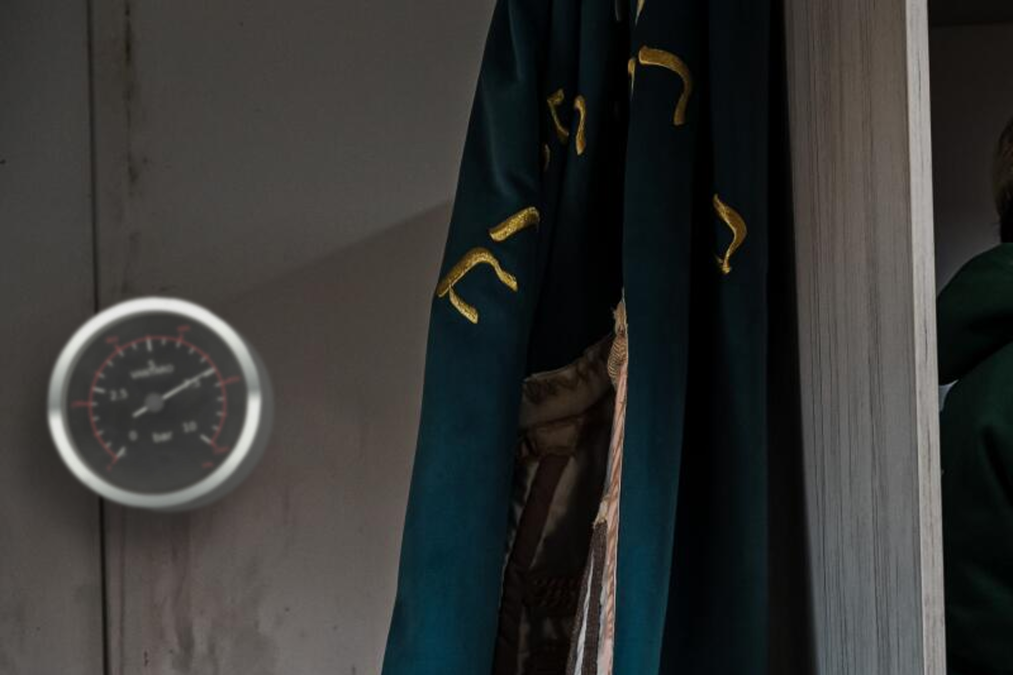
bar 7.5
